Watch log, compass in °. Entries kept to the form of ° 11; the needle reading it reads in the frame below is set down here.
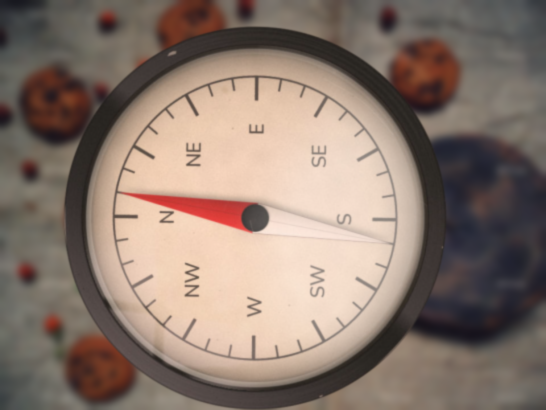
° 10
